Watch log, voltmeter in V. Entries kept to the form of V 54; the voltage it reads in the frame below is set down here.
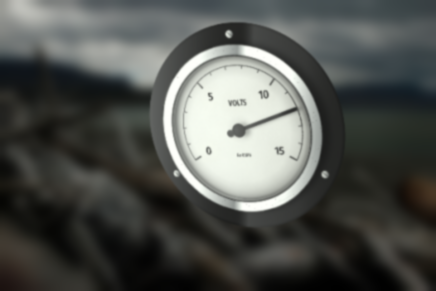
V 12
